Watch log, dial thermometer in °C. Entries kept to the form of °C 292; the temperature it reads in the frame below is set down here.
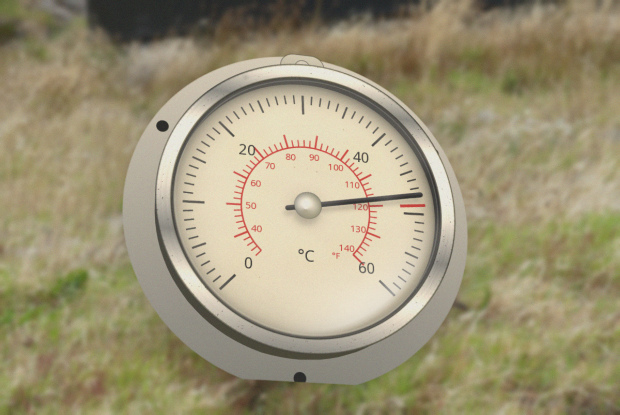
°C 48
